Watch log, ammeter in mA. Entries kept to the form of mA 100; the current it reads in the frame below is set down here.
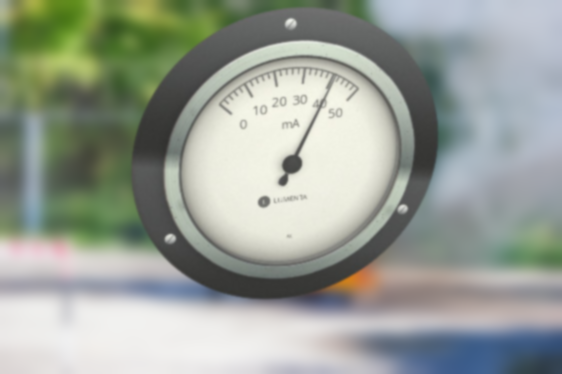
mA 40
